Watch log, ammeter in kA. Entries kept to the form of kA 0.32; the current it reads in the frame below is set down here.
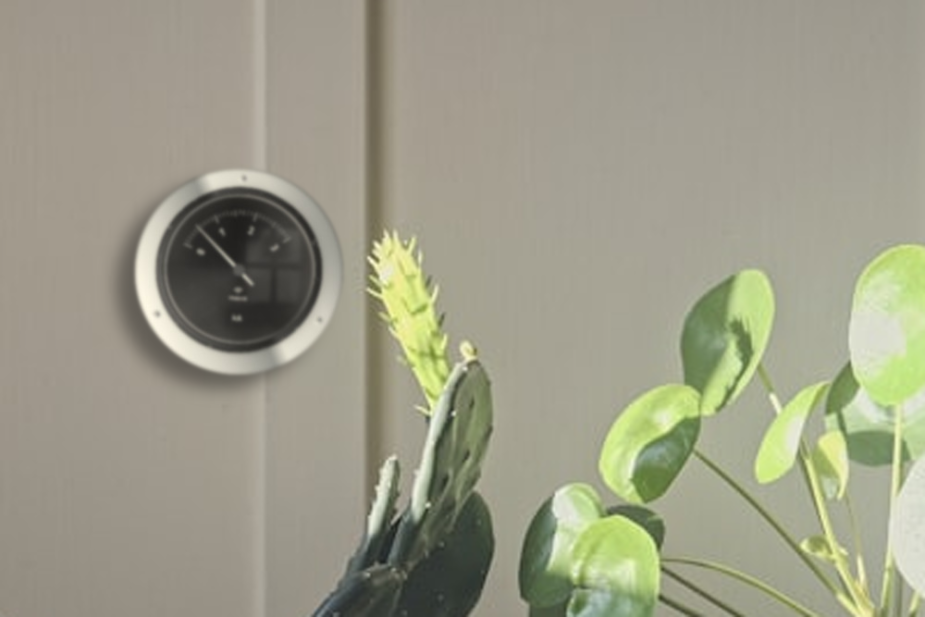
kA 0.5
